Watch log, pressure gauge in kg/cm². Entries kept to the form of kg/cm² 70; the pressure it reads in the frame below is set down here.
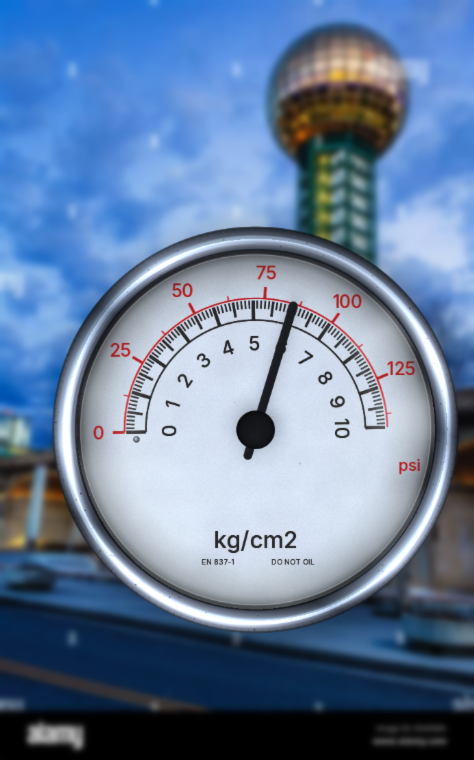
kg/cm² 6
